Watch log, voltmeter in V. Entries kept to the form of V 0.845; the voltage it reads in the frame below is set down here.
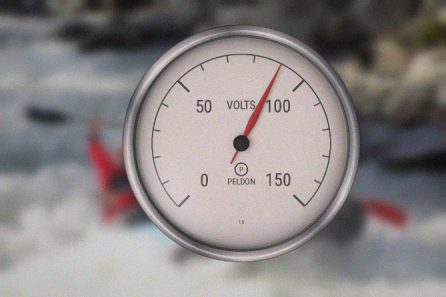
V 90
